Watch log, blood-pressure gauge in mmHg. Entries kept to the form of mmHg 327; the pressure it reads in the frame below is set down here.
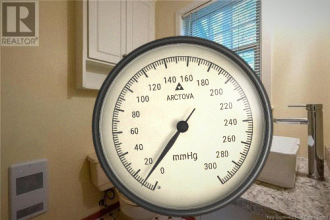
mmHg 10
